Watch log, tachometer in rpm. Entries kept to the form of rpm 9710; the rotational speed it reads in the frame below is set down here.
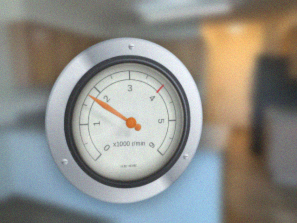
rpm 1750
